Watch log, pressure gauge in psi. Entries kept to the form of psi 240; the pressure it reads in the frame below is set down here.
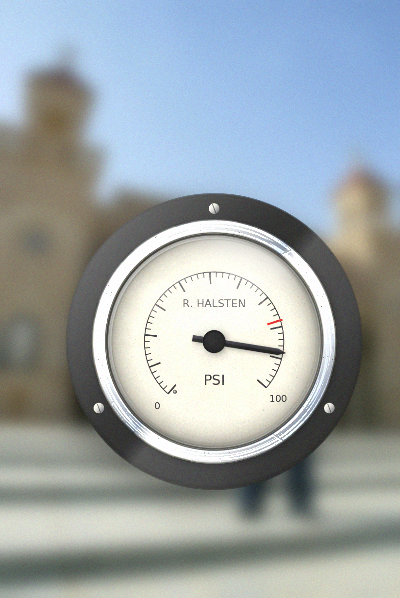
psi 88
